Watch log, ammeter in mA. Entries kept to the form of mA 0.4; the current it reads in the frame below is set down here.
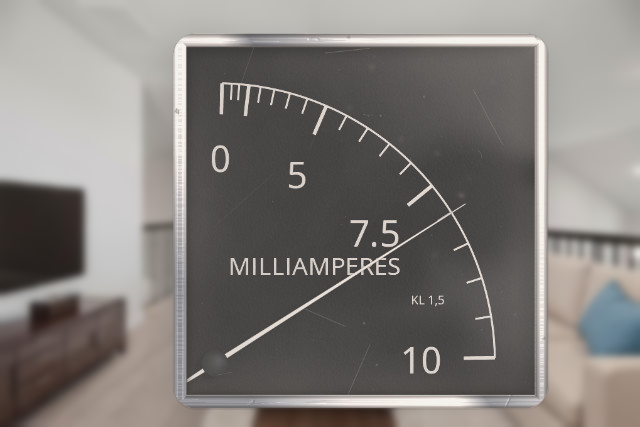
mA 8
